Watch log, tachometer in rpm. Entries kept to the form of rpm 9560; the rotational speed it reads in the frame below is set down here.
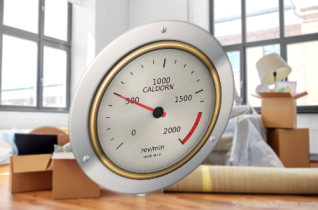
rpm 500
